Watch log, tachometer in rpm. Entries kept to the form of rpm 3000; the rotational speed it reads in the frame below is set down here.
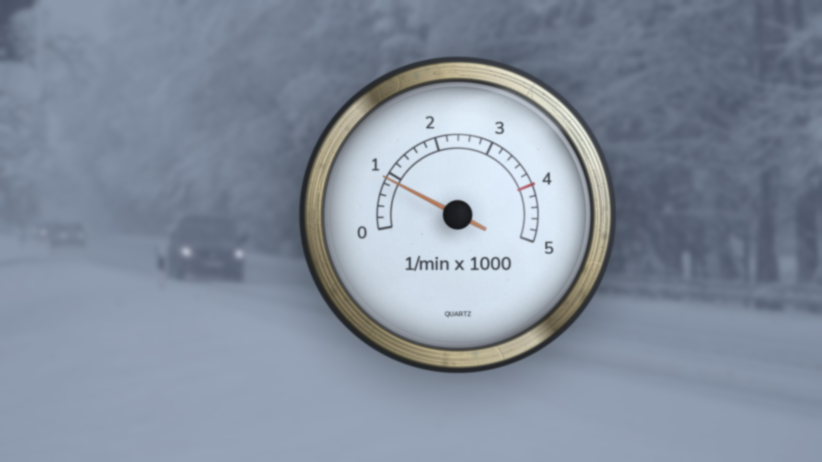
rpm 900
